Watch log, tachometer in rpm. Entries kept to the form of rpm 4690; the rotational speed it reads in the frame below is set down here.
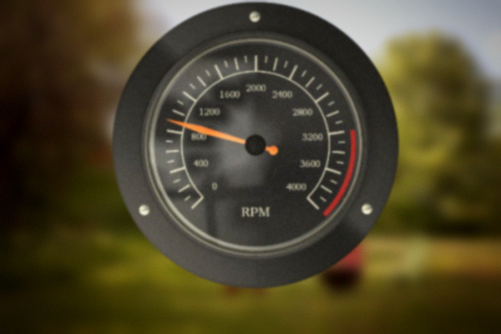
rpm 900
